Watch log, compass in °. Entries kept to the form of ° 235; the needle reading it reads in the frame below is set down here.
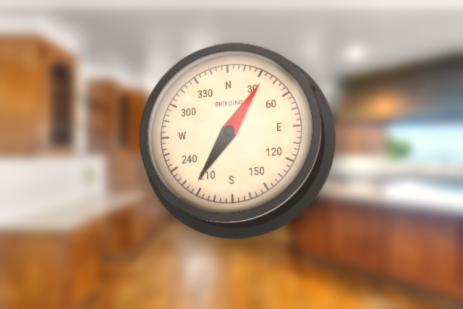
° 35
